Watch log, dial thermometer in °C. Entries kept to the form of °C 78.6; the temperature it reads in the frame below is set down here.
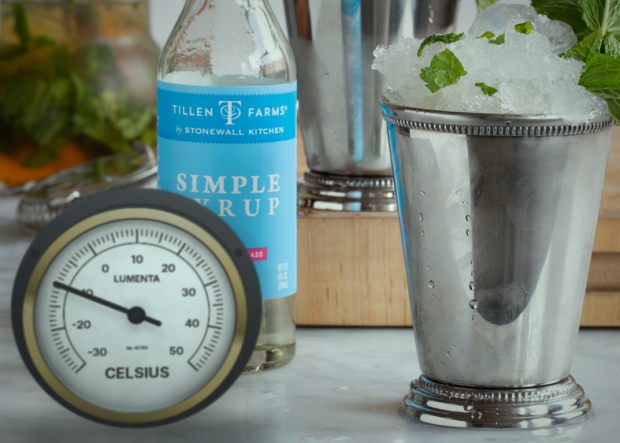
°C -10
